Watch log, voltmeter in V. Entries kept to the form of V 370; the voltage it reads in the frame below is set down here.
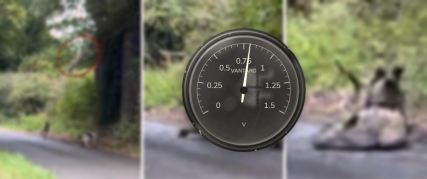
V 0.8
